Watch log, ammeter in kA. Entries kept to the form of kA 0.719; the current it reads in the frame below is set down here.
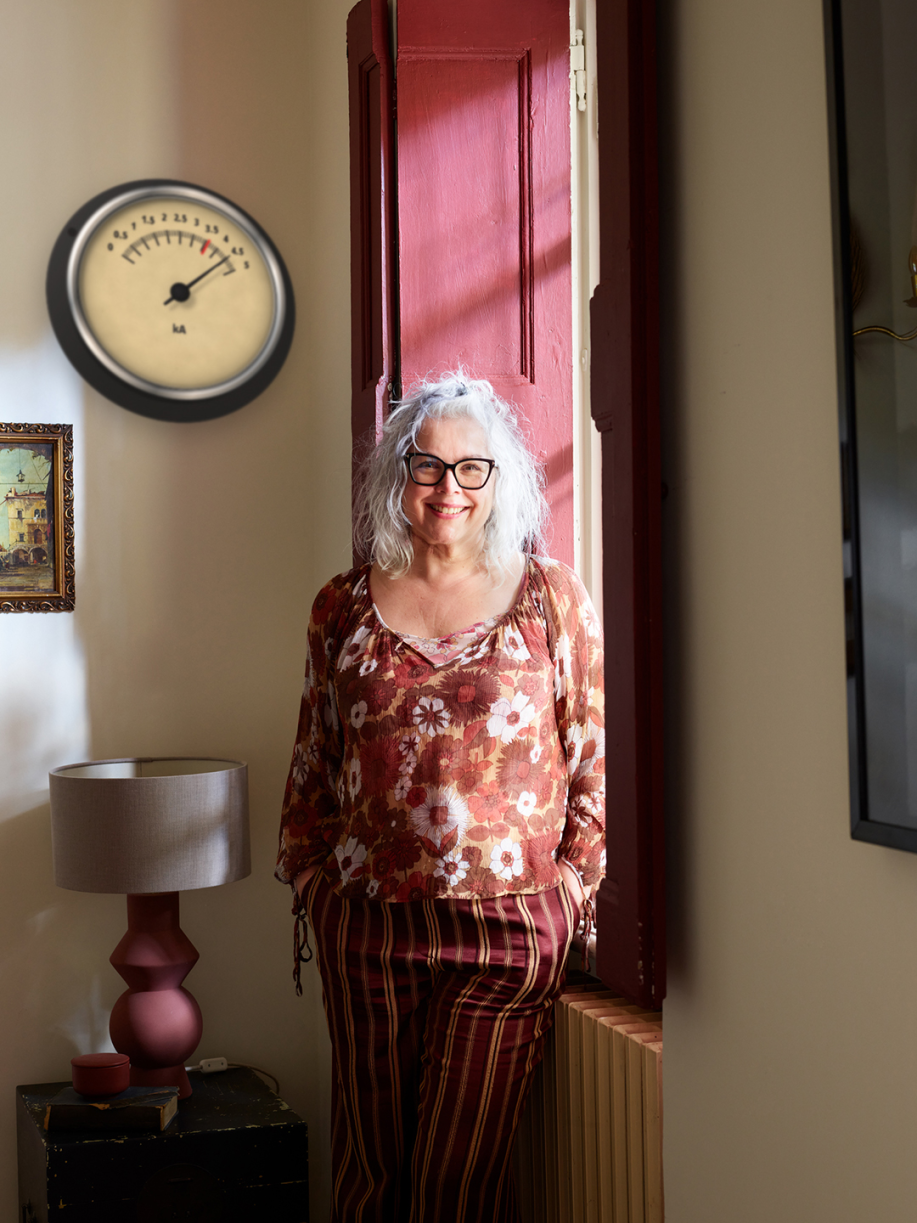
kA 4.5
